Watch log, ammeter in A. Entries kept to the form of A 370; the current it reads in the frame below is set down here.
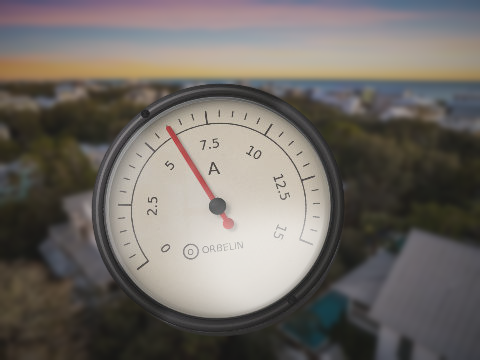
A 6
